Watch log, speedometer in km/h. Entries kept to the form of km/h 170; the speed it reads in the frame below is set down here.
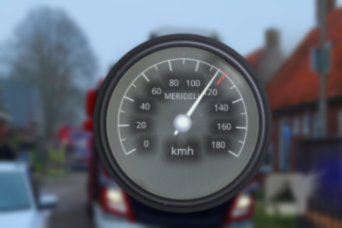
km/h 115
